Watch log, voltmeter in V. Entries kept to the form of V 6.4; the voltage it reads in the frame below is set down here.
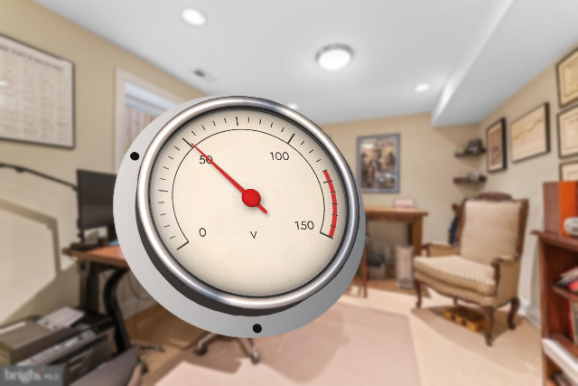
V 50
